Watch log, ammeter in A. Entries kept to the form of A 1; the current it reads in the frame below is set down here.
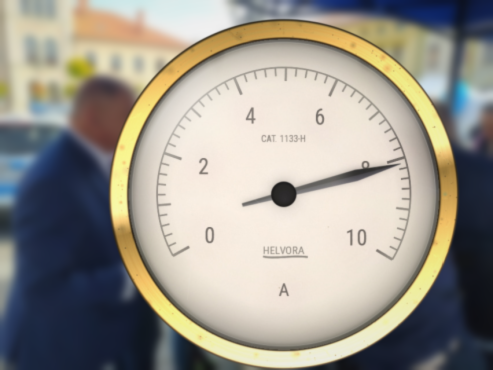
A 8.1
